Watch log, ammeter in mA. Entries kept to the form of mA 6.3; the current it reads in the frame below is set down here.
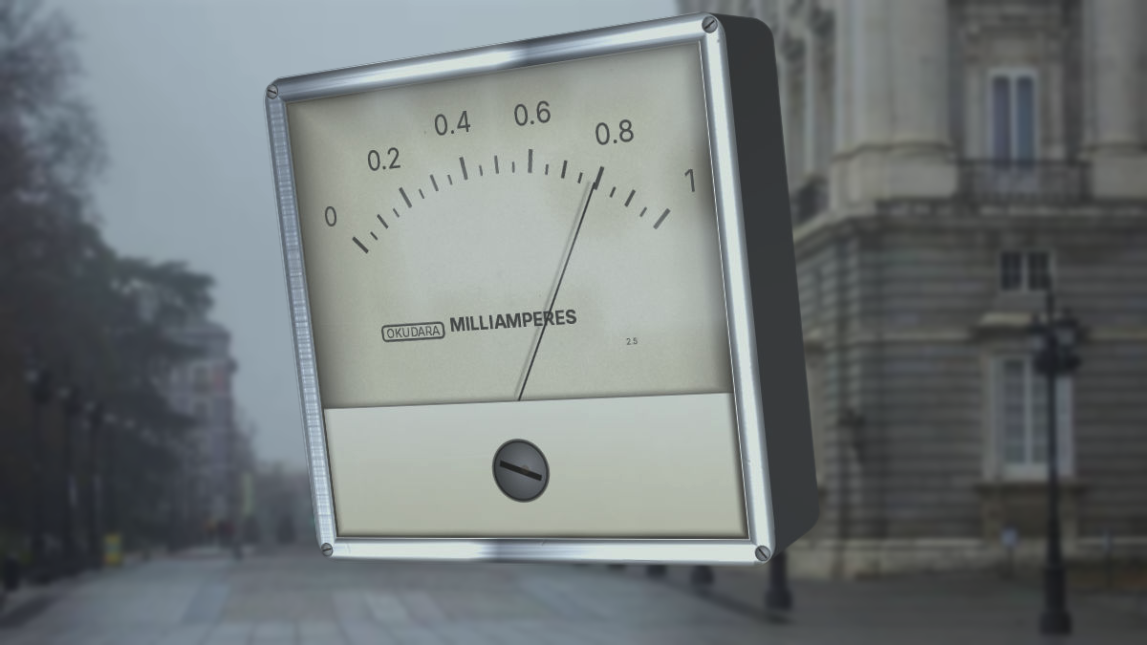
mA 0.8
